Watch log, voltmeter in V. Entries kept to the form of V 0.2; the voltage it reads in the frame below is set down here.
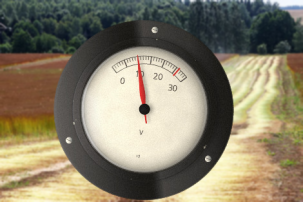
V 10
